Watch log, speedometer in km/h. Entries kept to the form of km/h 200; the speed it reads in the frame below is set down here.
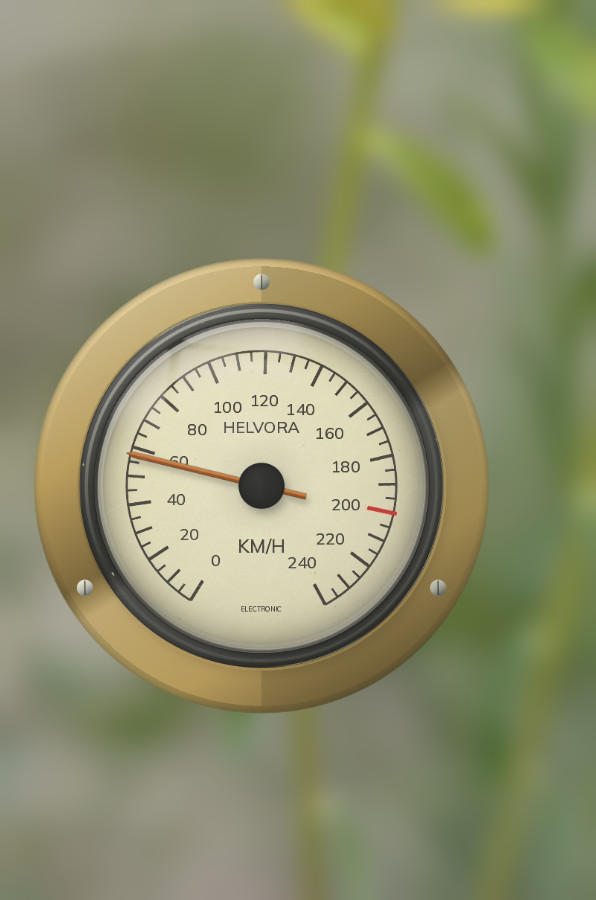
km/h 57.5
